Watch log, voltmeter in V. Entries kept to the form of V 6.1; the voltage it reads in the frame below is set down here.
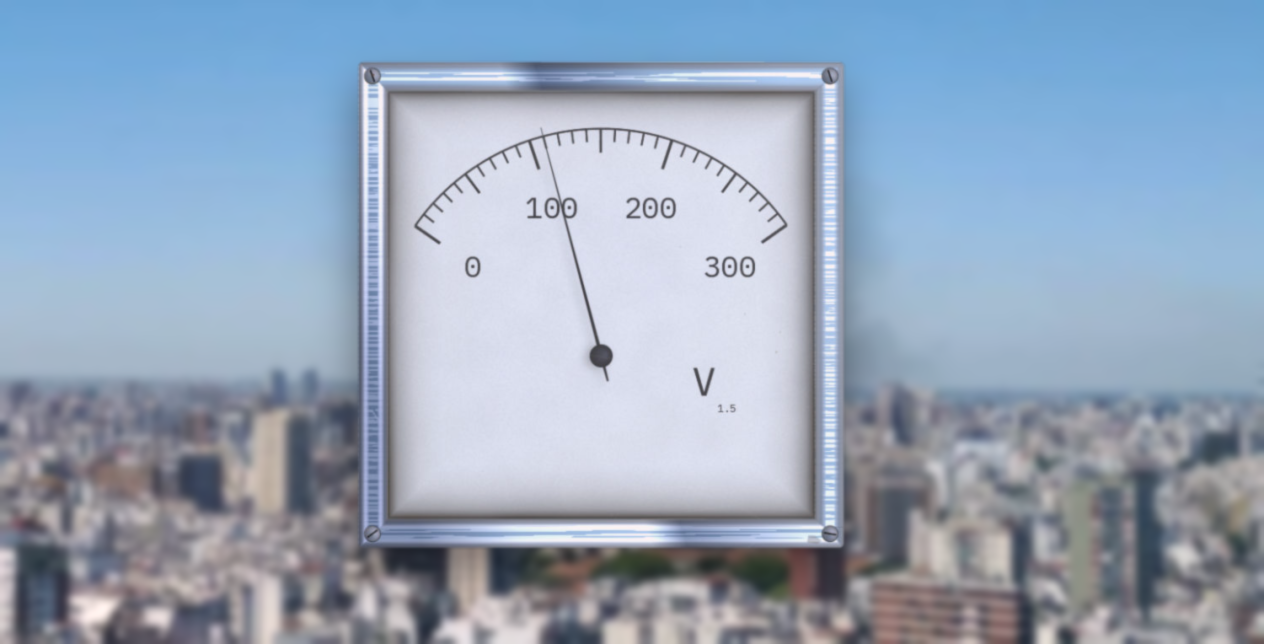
V 110
